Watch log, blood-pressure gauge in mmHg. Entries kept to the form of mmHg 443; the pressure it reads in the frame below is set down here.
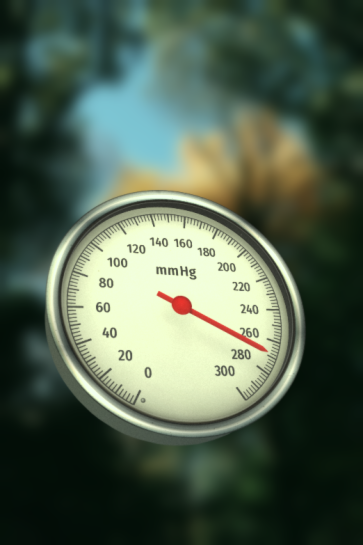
mmHg 270
